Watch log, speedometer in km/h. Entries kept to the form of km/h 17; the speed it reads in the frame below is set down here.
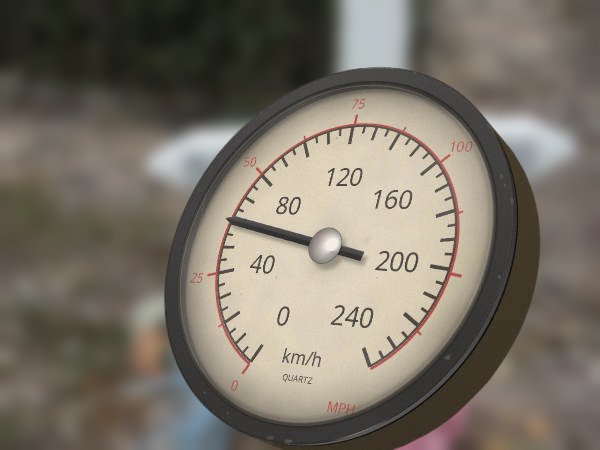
km/h 60
